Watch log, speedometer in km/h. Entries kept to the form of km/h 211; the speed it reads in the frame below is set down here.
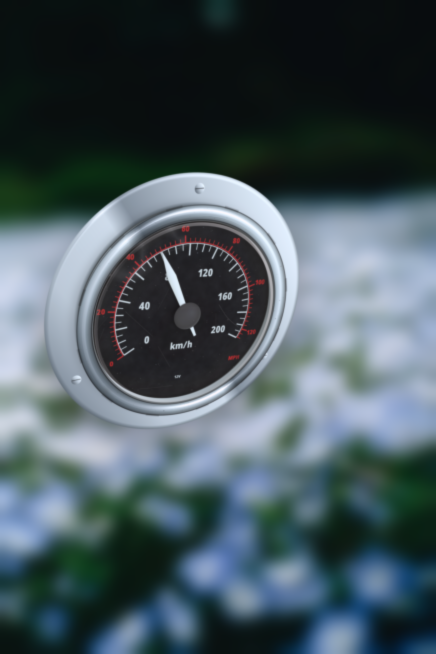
km/h 80
